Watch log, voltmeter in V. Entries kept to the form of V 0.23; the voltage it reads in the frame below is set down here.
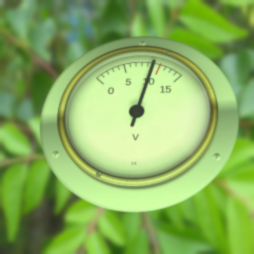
V 10
